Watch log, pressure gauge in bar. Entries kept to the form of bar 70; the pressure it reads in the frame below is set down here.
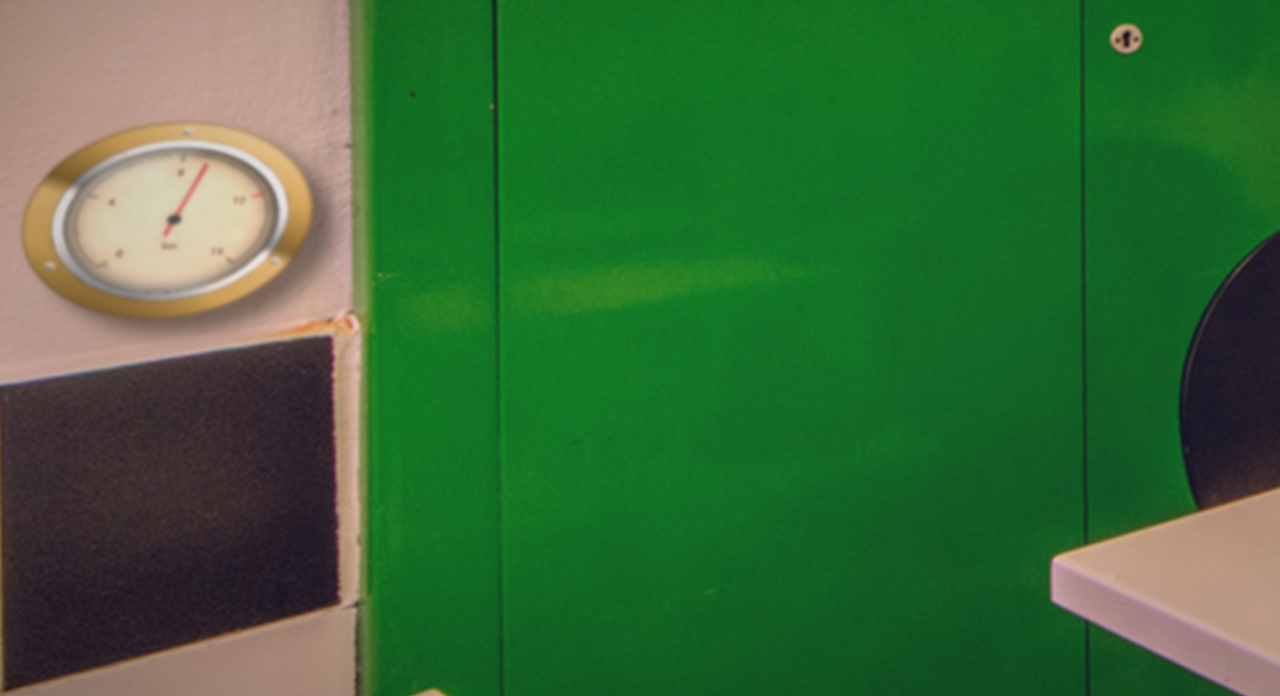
bar 9
